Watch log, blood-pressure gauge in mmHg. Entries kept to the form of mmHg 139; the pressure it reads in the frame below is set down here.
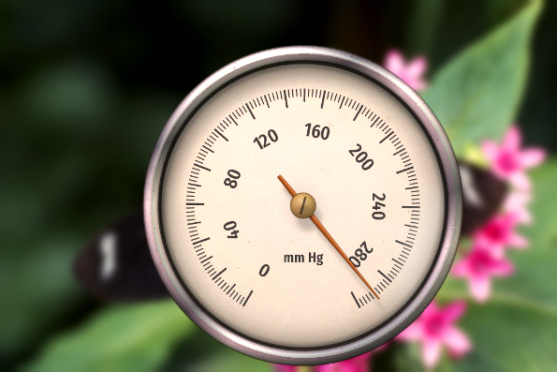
mmHg 290
